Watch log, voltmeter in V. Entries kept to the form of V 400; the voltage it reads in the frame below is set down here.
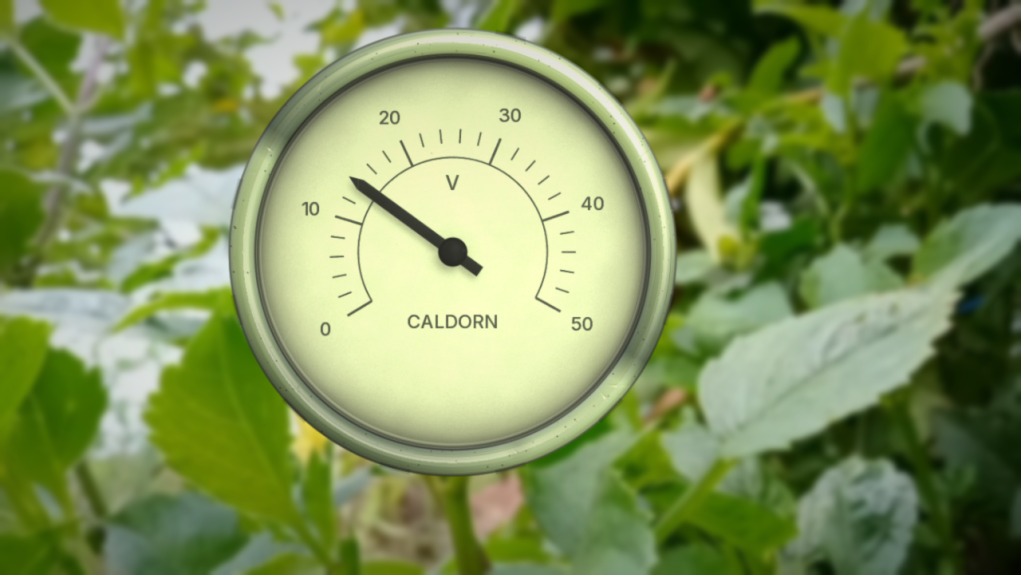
V 14
